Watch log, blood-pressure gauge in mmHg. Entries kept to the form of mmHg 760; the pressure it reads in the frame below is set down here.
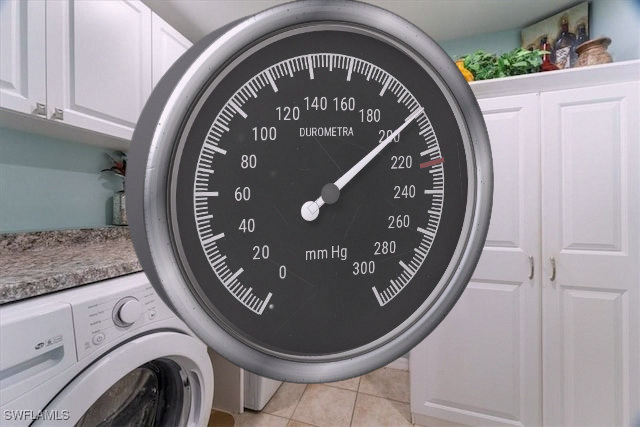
mmHg 200
